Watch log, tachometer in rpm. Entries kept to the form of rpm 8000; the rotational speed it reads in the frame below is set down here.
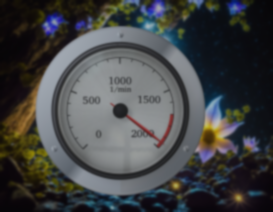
rpm 1950
